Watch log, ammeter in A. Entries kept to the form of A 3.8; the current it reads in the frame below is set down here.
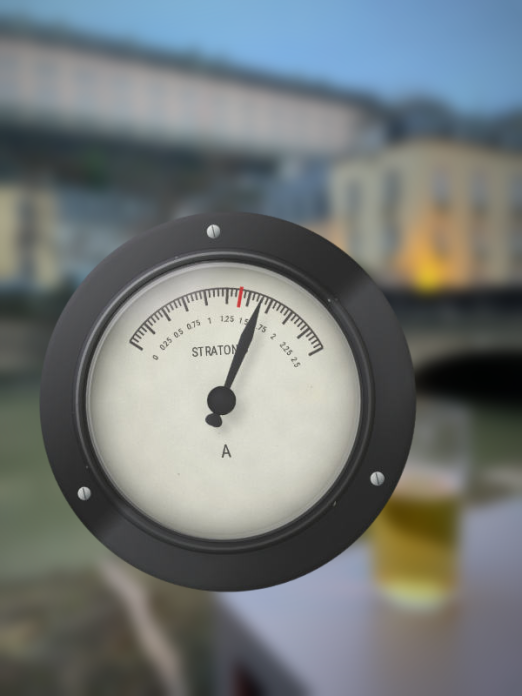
A 1.65
